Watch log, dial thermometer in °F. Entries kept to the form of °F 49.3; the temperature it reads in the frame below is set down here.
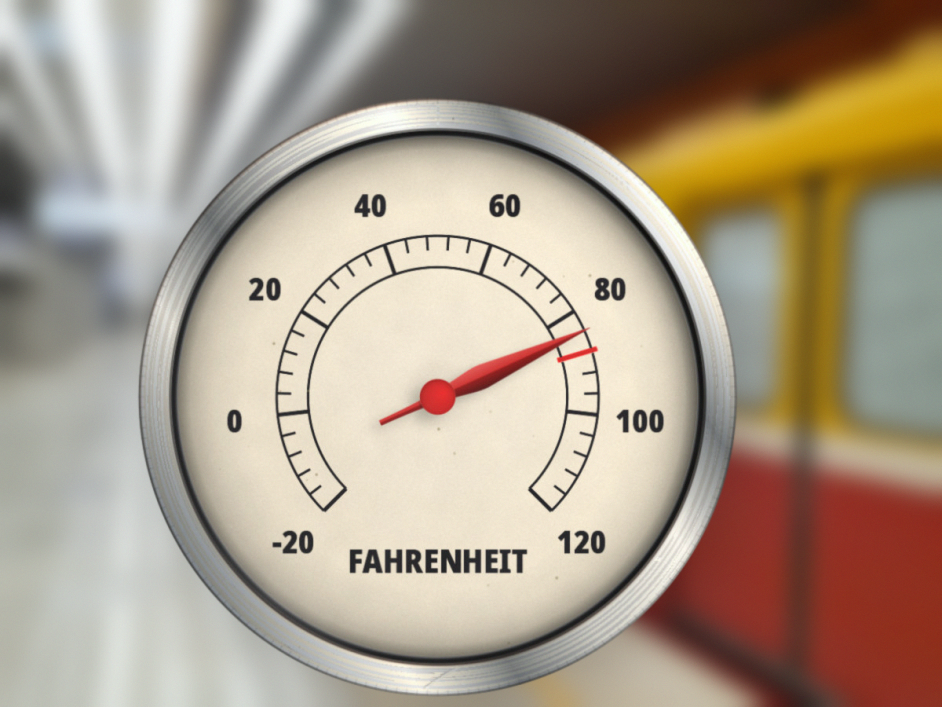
°F 84
